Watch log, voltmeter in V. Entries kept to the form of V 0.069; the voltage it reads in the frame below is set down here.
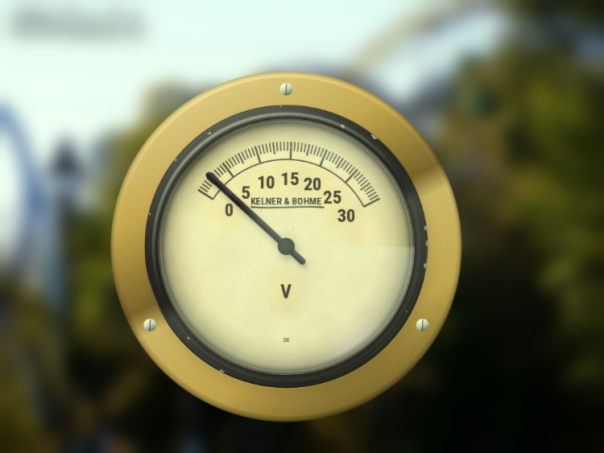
V 2.5
